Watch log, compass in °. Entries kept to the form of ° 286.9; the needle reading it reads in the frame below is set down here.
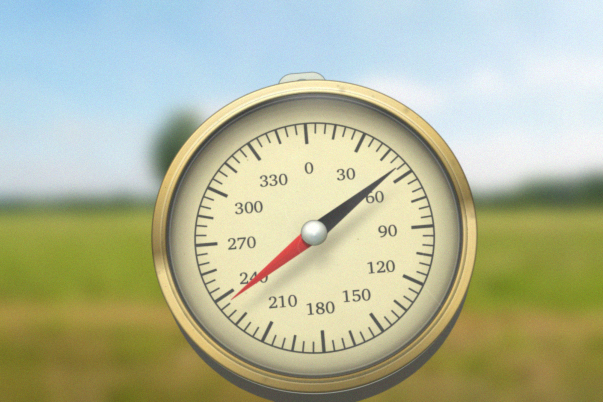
° 235
